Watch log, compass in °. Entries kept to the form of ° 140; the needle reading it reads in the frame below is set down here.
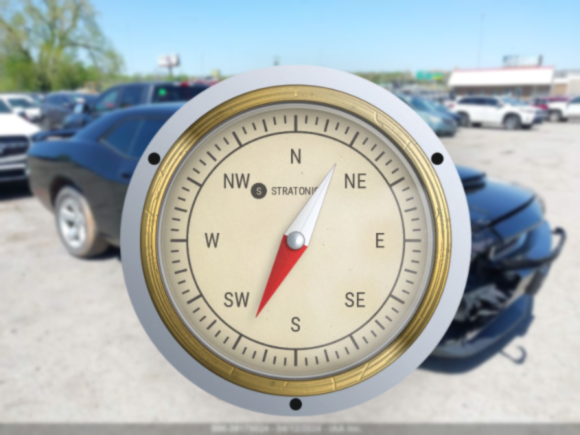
° 207.5
